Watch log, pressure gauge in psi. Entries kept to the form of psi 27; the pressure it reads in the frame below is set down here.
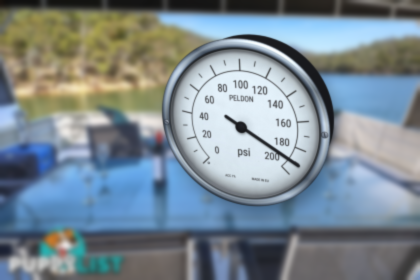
psi 190
